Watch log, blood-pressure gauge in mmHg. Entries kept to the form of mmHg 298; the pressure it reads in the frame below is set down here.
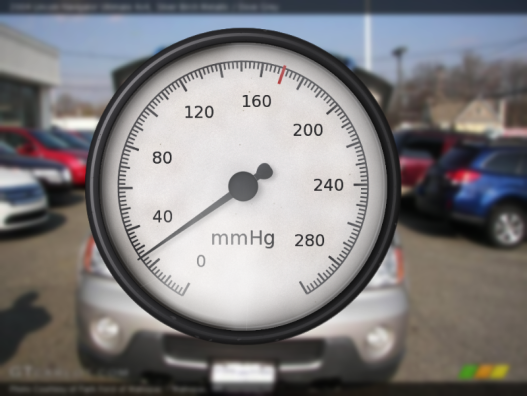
mmHg 26
